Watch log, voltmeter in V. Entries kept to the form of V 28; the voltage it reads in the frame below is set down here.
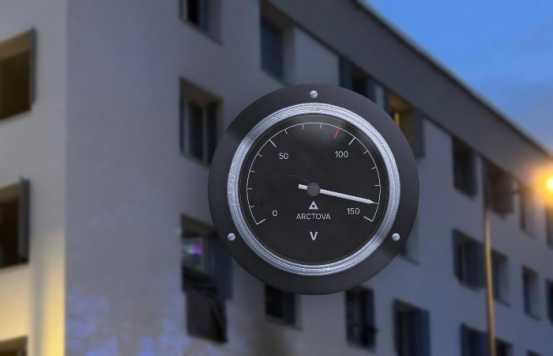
V 140
